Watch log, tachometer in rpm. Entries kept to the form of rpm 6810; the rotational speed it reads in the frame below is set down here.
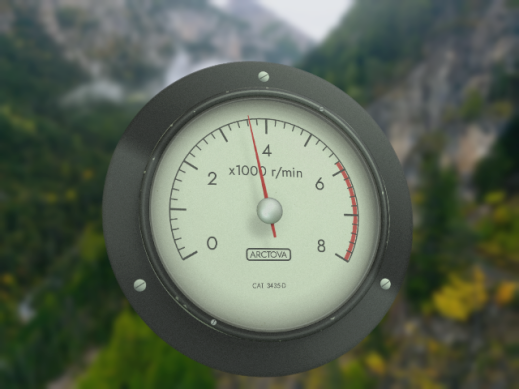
rpm 3600
